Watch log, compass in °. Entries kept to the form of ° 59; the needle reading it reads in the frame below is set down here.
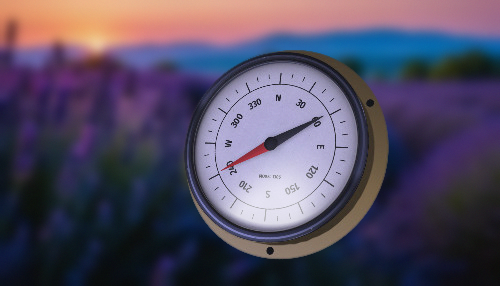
° 240
